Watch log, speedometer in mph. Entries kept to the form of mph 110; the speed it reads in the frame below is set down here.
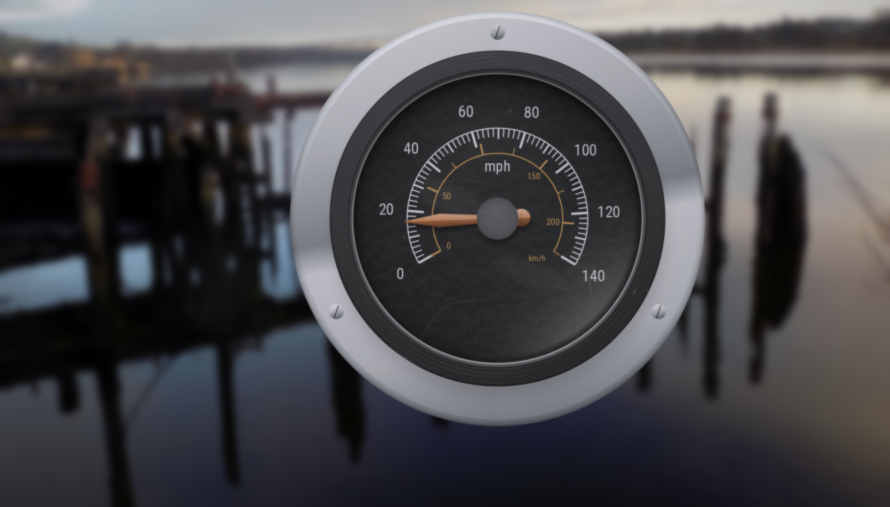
mph 16
